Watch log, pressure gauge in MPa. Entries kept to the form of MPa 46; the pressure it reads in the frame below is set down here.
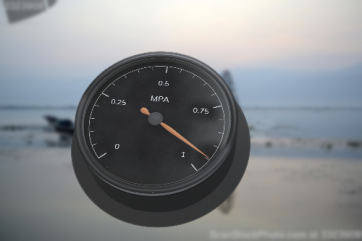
MPa 0.95
